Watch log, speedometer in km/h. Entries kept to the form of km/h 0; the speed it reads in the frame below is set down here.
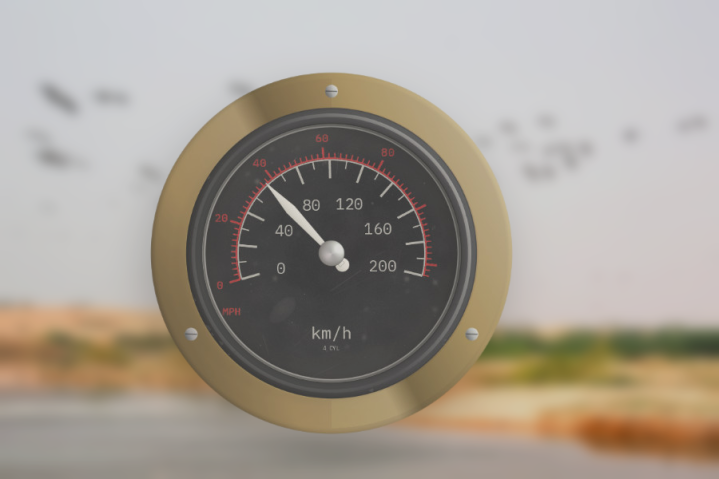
km/h 60
